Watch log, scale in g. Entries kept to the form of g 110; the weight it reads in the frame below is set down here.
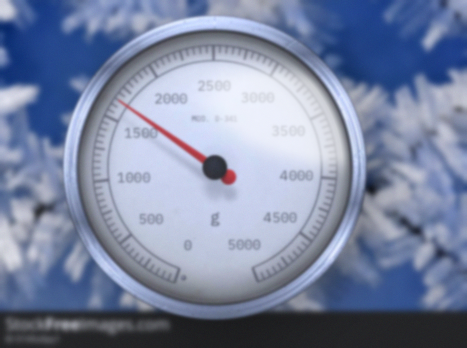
g 1650
